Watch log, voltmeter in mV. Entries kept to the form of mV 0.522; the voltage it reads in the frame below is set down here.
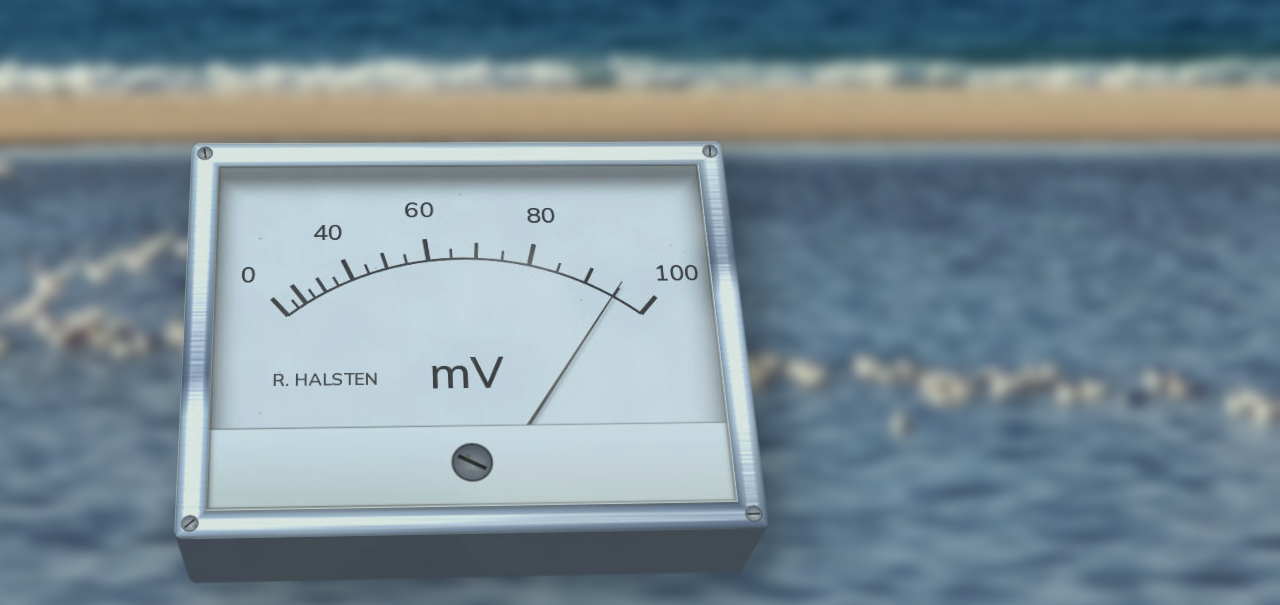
mV 95
